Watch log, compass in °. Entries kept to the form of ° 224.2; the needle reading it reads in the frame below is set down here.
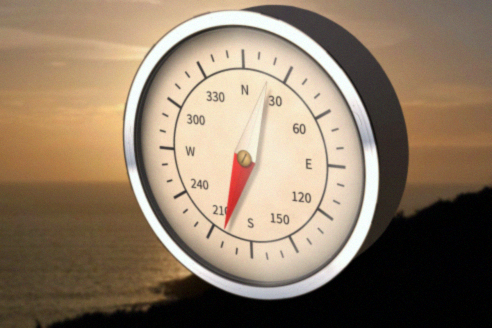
° 200
